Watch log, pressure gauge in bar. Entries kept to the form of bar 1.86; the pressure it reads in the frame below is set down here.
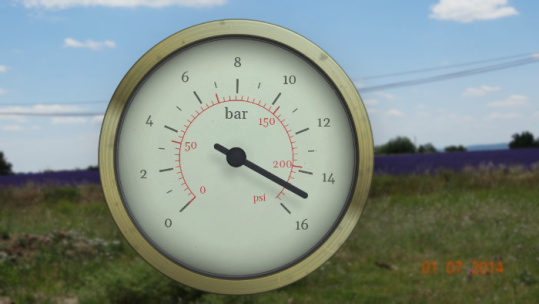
bar 15
